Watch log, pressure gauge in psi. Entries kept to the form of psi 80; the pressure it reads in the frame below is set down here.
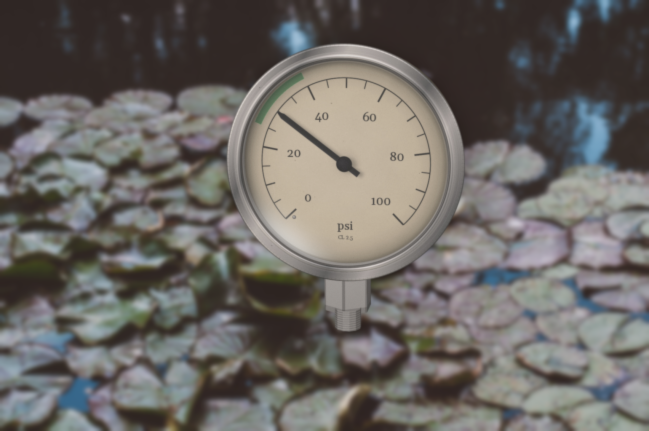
psi 30
